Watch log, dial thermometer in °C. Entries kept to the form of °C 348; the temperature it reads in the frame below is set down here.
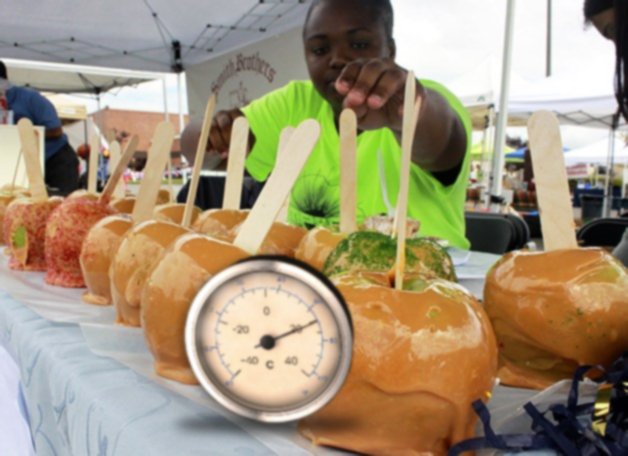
°C 20
